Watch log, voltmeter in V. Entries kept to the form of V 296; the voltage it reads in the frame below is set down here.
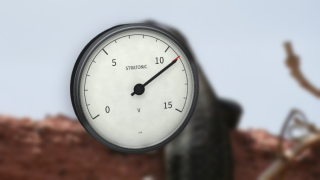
V 11
